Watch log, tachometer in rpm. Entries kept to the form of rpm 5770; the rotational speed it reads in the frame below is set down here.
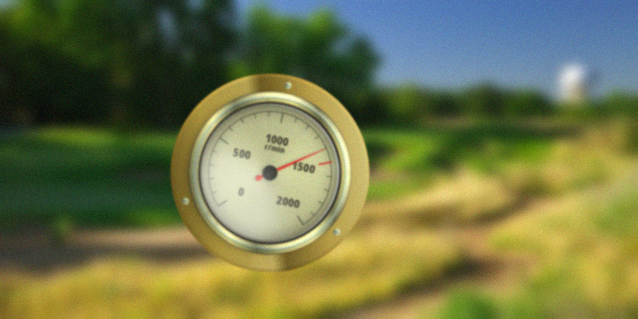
rpm 1400
